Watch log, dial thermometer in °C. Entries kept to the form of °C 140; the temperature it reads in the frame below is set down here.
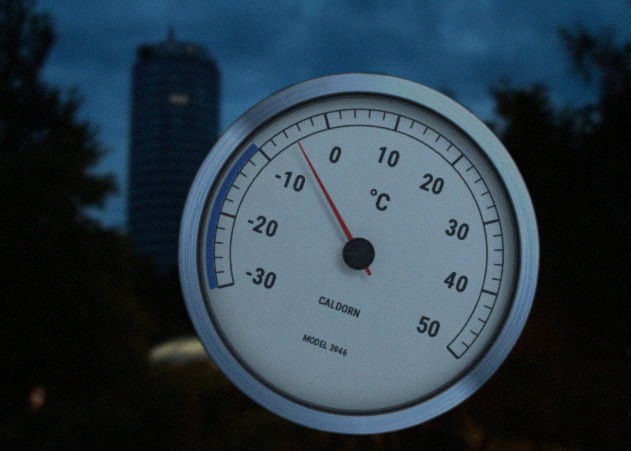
°C -5
